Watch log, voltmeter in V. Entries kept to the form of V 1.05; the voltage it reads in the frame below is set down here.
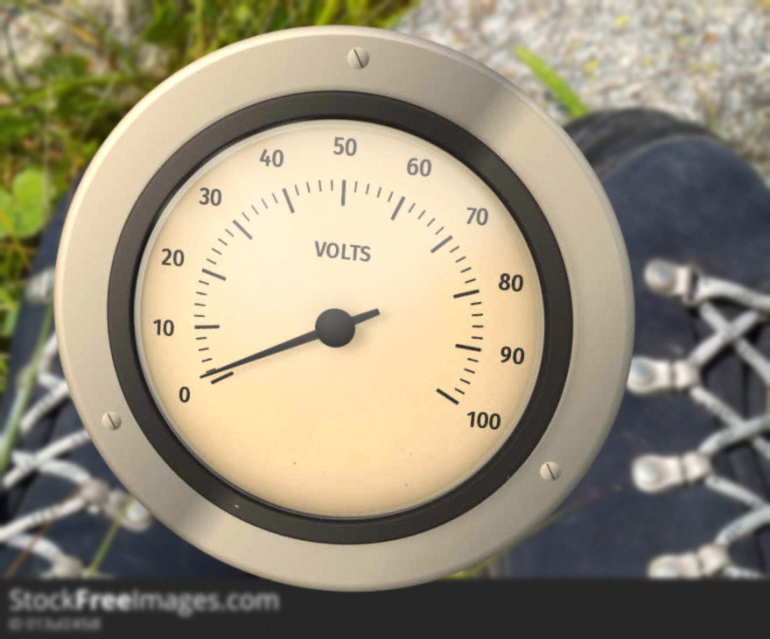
V 2
